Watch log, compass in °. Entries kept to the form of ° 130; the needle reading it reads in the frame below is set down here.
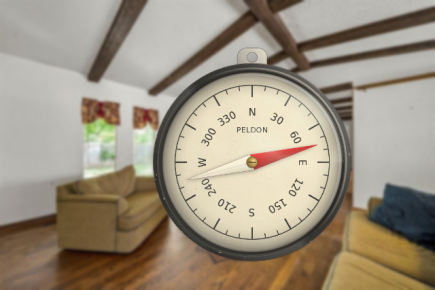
° 75
